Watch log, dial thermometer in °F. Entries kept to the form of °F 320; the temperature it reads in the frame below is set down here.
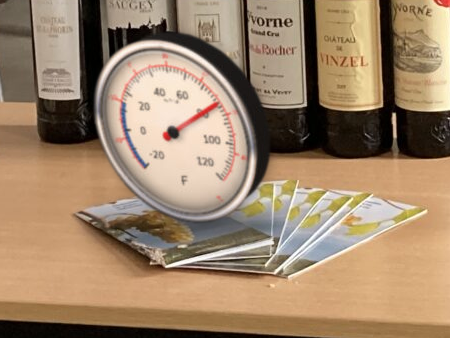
°F 80
